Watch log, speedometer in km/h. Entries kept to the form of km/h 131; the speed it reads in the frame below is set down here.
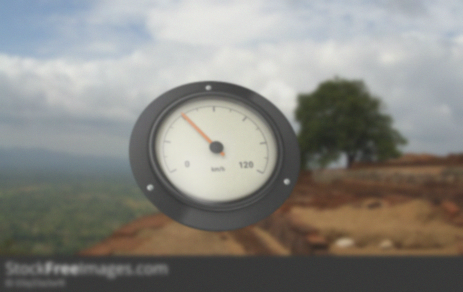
km/h 40
